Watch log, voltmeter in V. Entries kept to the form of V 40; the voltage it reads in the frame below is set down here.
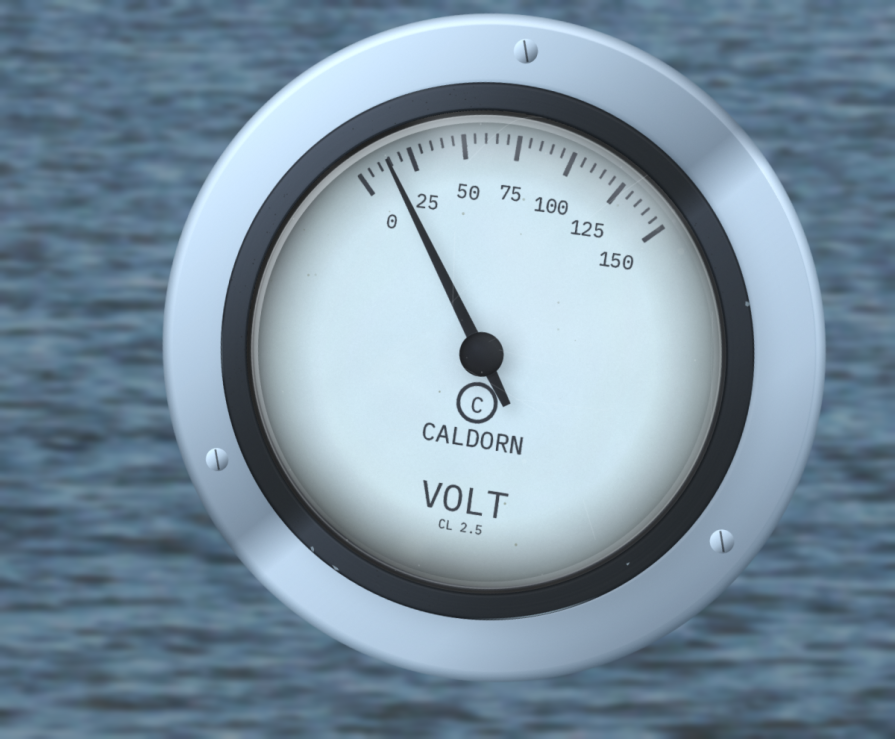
V 15
